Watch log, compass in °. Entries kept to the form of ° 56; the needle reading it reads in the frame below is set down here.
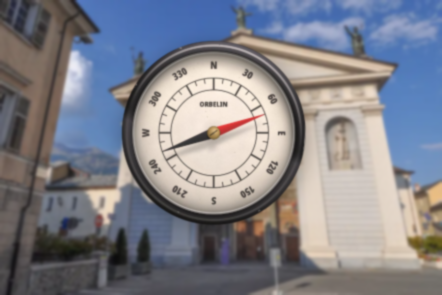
° 70
